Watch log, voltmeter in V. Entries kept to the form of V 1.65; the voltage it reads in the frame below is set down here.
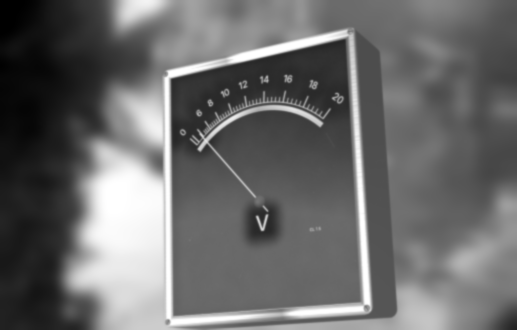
V 4
